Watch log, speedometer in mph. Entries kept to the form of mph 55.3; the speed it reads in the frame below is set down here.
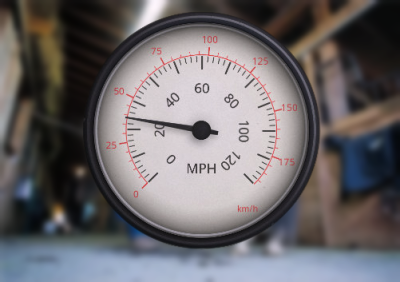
mph 24
